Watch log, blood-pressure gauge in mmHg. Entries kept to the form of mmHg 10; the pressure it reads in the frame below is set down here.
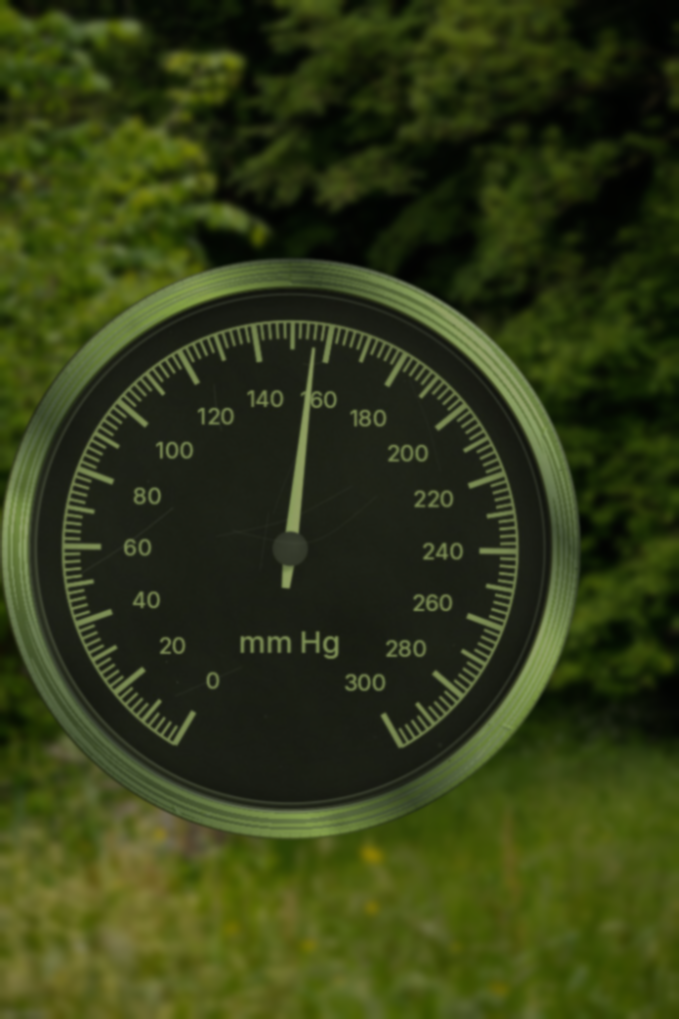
mmHg 156
